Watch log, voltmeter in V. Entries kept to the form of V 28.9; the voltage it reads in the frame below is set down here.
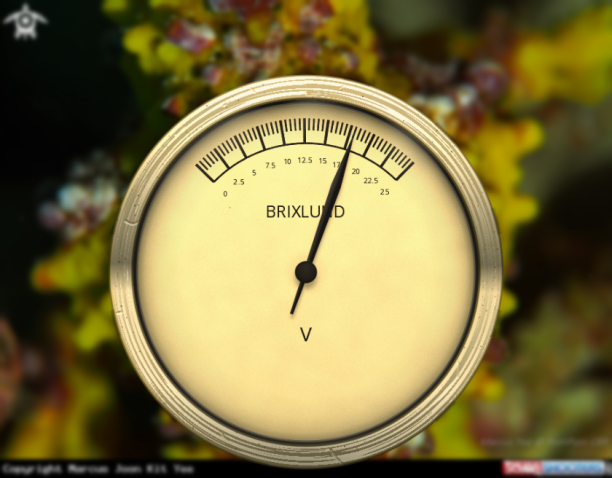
V 18
